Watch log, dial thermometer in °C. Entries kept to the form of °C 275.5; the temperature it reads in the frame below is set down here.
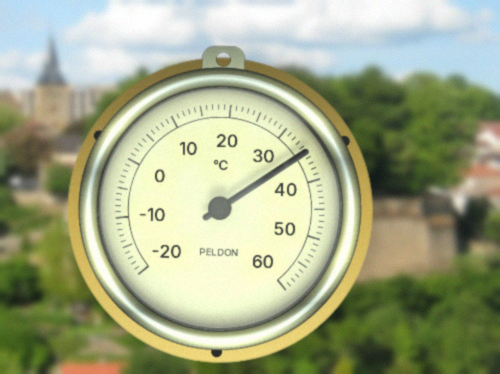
°C 35
